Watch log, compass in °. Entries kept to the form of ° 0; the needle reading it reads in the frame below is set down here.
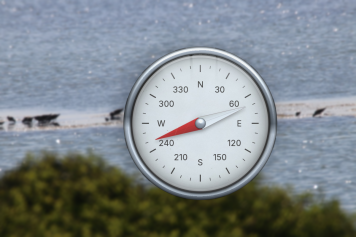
° 250
